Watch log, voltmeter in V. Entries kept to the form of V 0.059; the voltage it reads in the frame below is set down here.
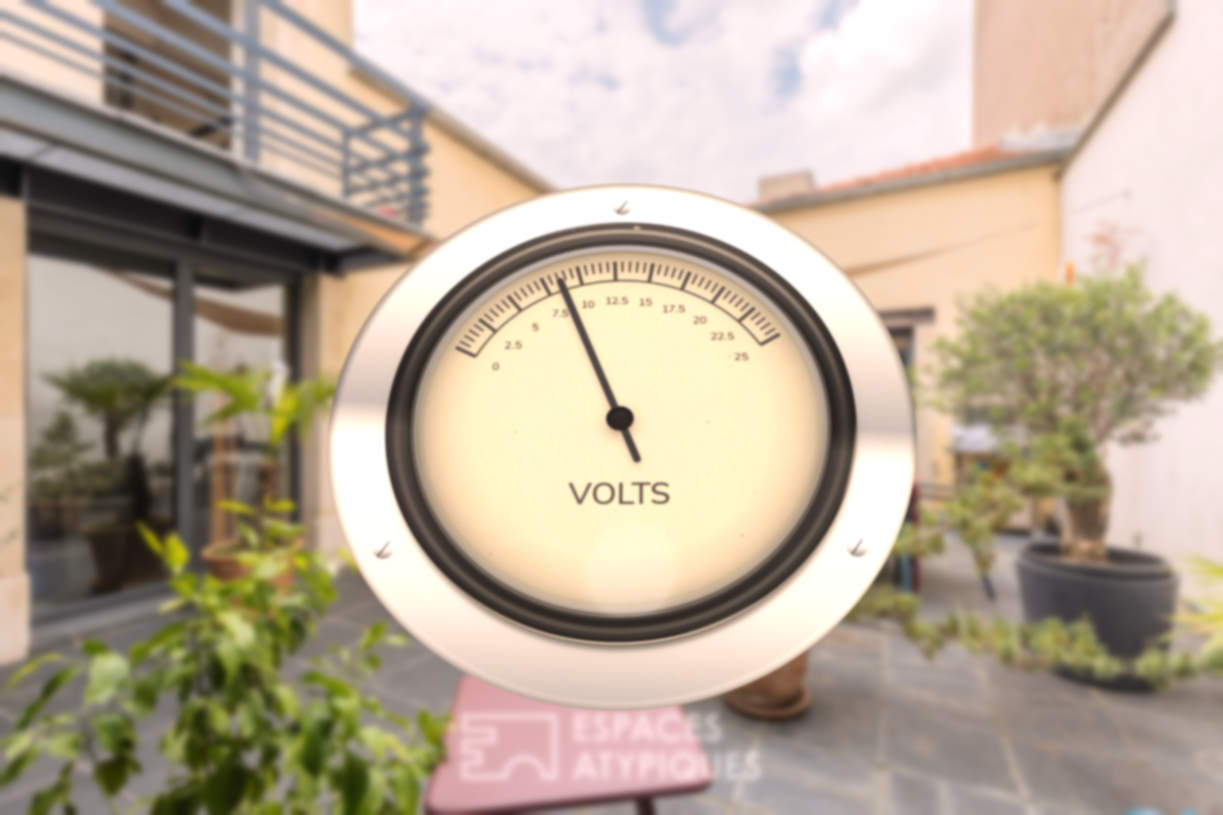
V 8.5
